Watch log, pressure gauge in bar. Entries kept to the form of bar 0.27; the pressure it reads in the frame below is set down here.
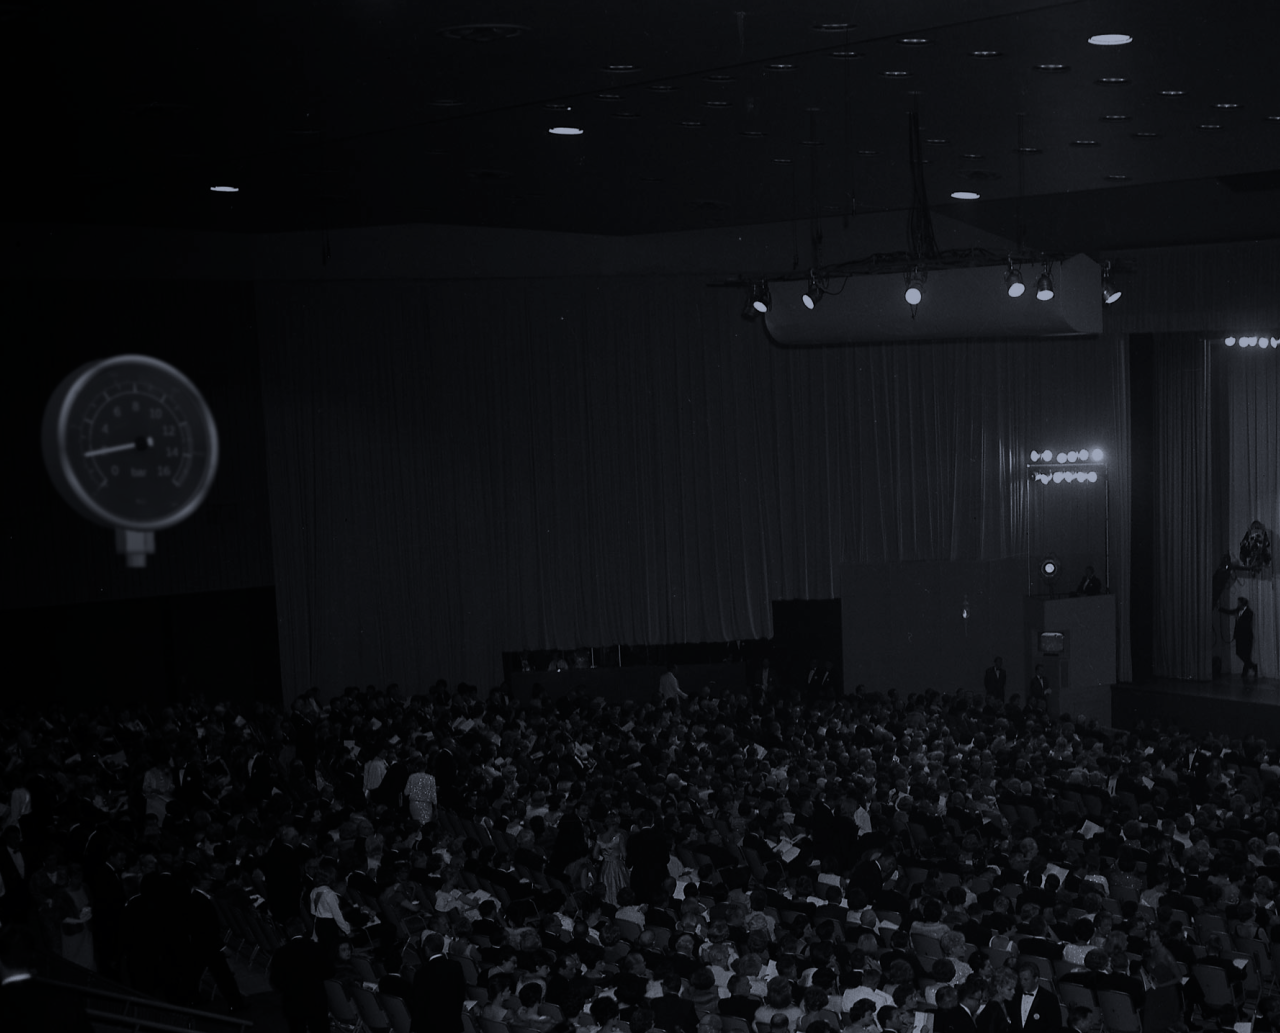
bar 2
